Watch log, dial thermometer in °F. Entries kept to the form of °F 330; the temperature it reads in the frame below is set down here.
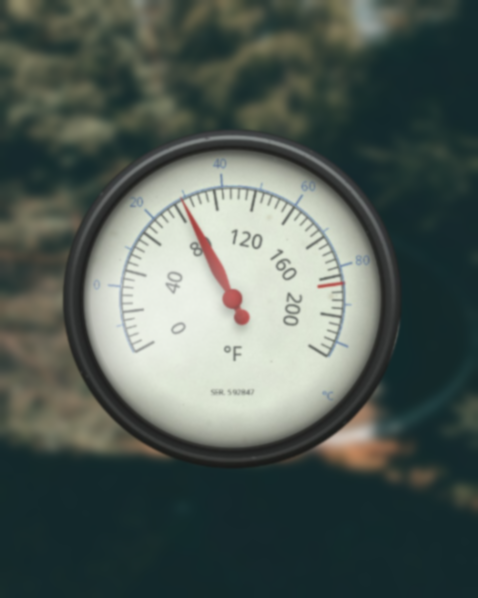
°F 84
